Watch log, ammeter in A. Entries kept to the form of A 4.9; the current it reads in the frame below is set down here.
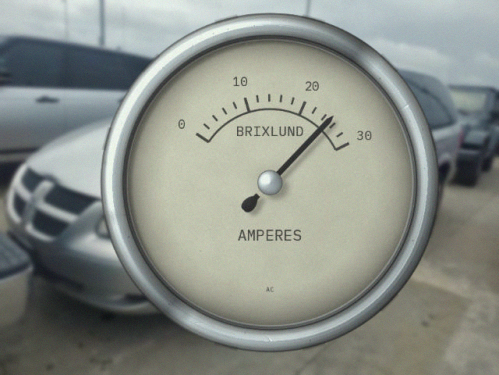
A 25
